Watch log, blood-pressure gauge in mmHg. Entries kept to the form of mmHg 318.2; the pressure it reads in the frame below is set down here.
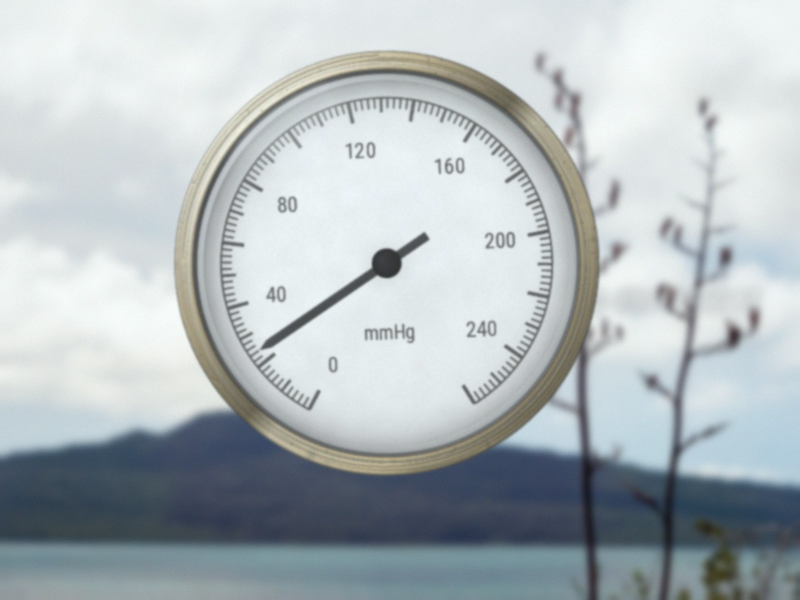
mmHg 24
